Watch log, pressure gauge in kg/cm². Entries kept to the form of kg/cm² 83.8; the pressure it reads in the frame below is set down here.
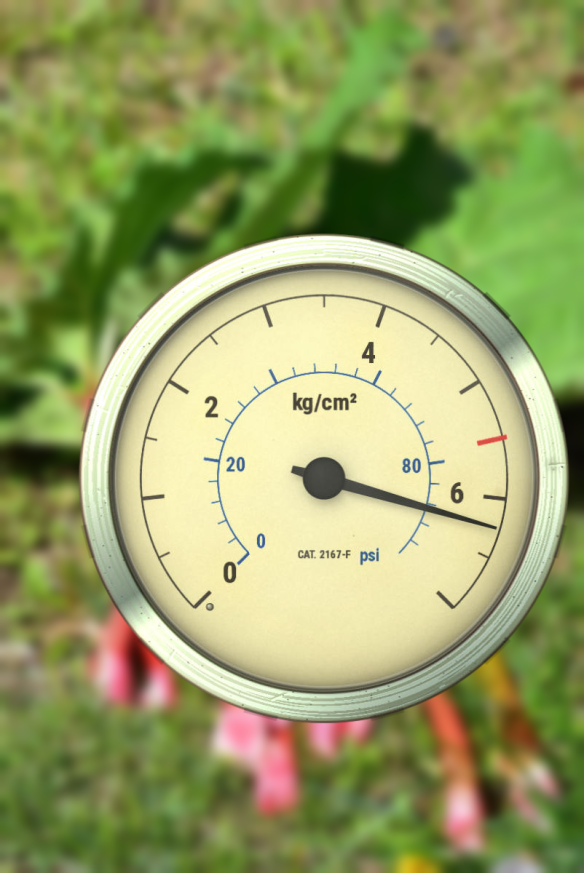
kg/cm² 6.25
